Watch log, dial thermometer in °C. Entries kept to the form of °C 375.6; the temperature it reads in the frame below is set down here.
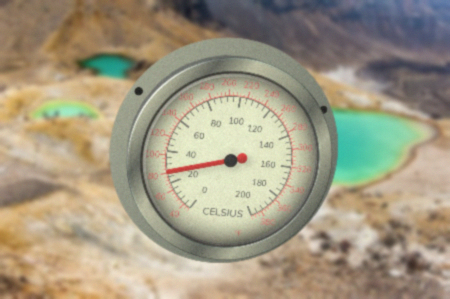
°C 28
